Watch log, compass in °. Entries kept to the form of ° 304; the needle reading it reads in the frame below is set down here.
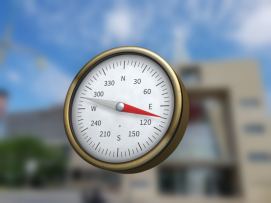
° 105
